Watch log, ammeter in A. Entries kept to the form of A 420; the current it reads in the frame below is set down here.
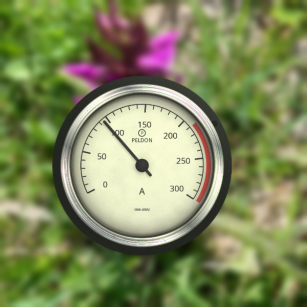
A 95
